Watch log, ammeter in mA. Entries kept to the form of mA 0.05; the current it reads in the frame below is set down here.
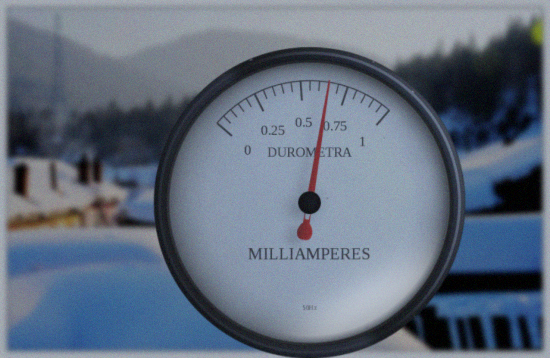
mA 0.65
